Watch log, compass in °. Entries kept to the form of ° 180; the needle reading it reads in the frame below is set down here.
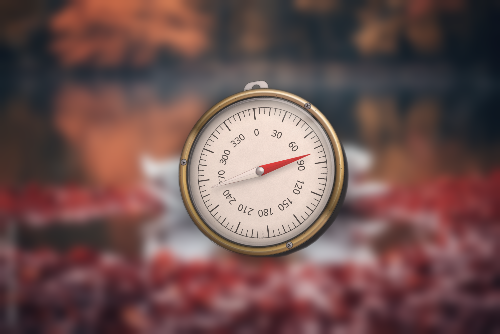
° 80
